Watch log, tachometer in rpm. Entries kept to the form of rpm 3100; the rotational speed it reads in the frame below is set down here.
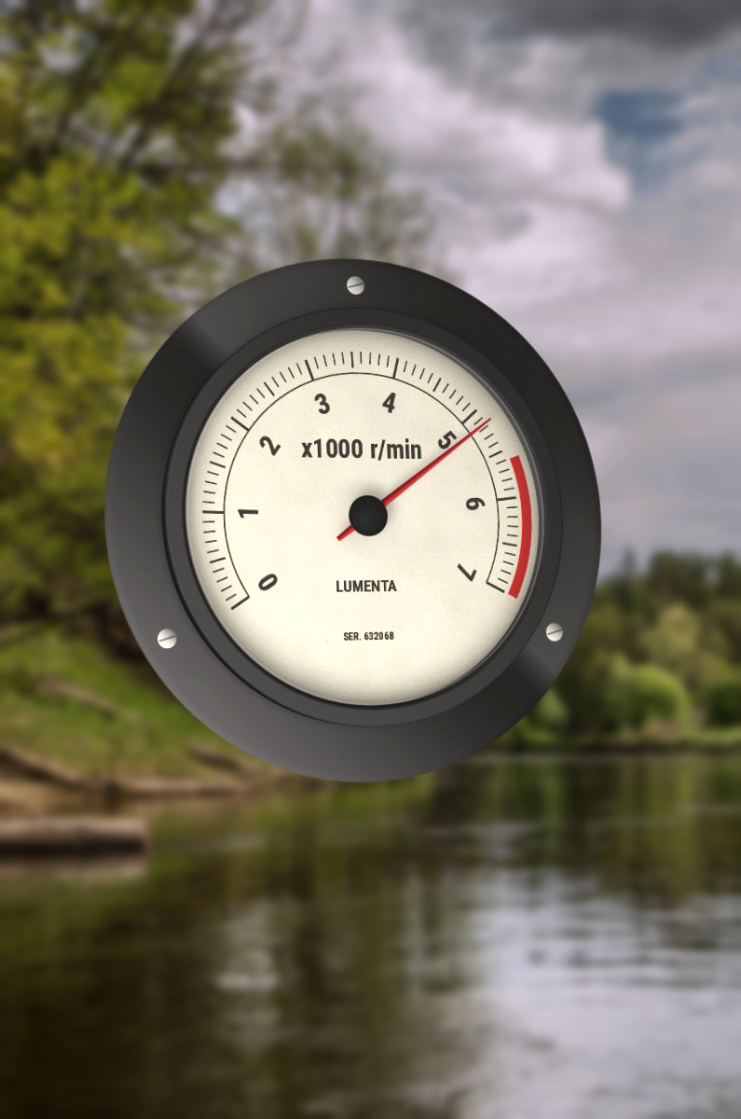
rpm 5150
